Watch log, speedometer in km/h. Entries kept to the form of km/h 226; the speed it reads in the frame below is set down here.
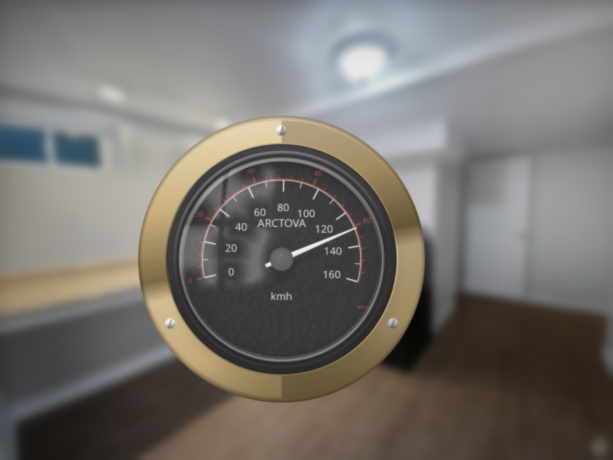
km/h 130
